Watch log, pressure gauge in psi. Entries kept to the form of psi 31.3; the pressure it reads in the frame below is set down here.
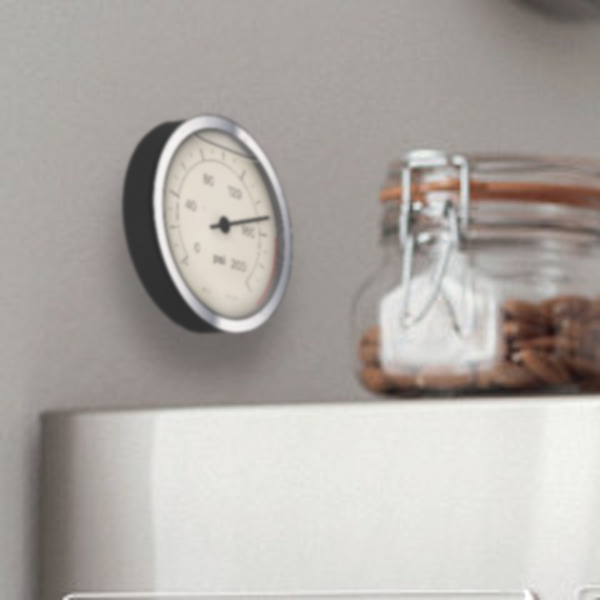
psi 150
